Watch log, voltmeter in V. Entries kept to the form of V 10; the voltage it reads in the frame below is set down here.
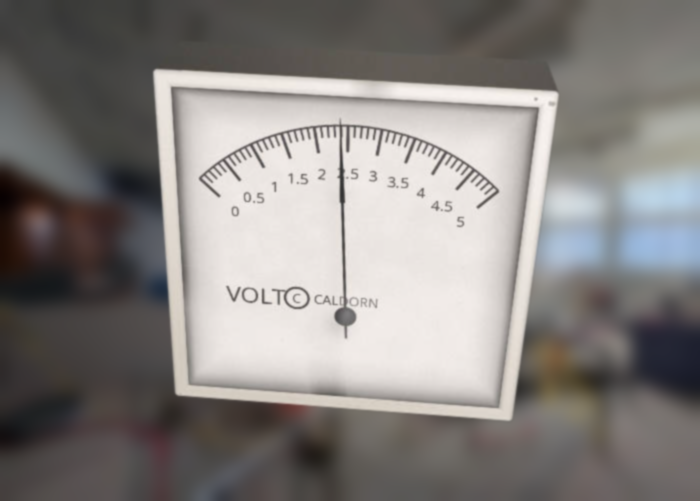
V 2.4
